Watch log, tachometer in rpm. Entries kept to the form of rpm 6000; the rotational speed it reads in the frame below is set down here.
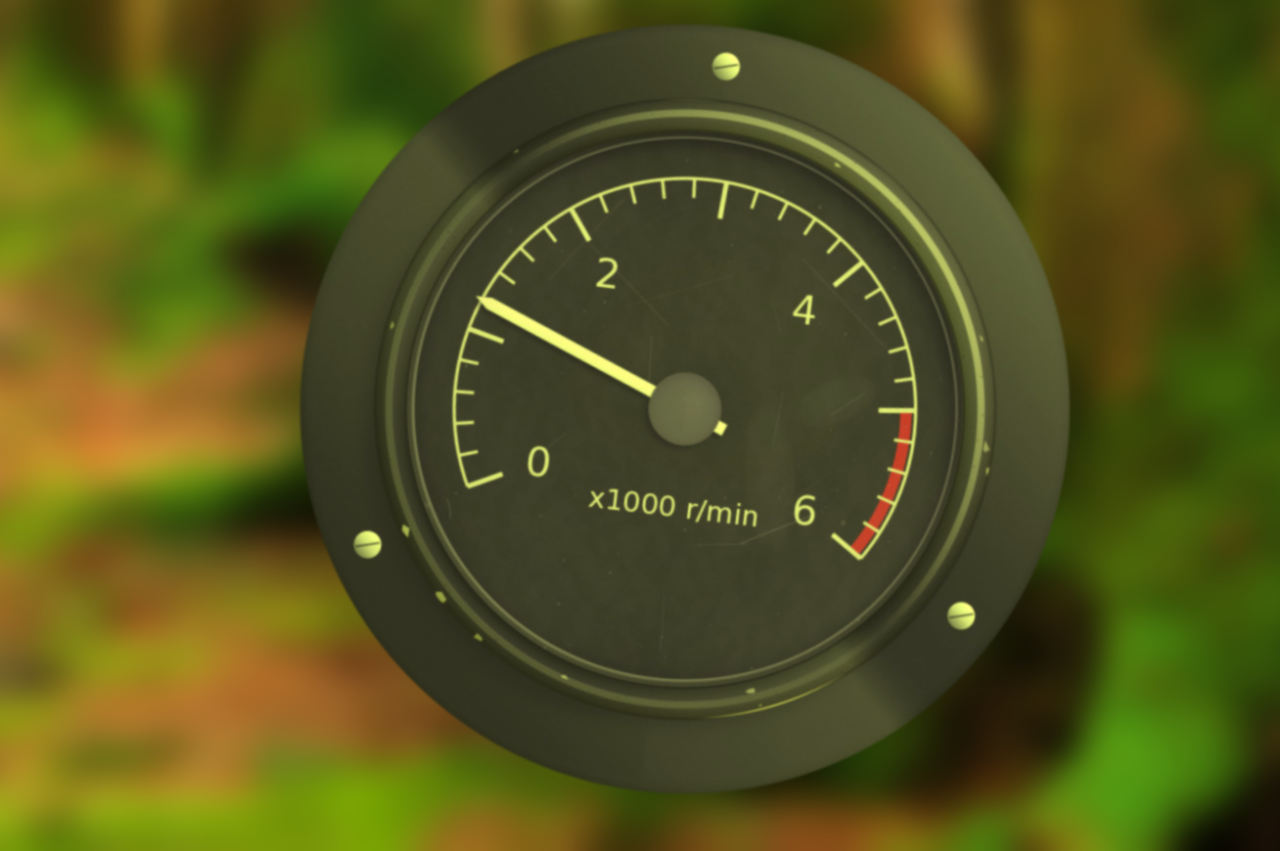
rpm 1200
